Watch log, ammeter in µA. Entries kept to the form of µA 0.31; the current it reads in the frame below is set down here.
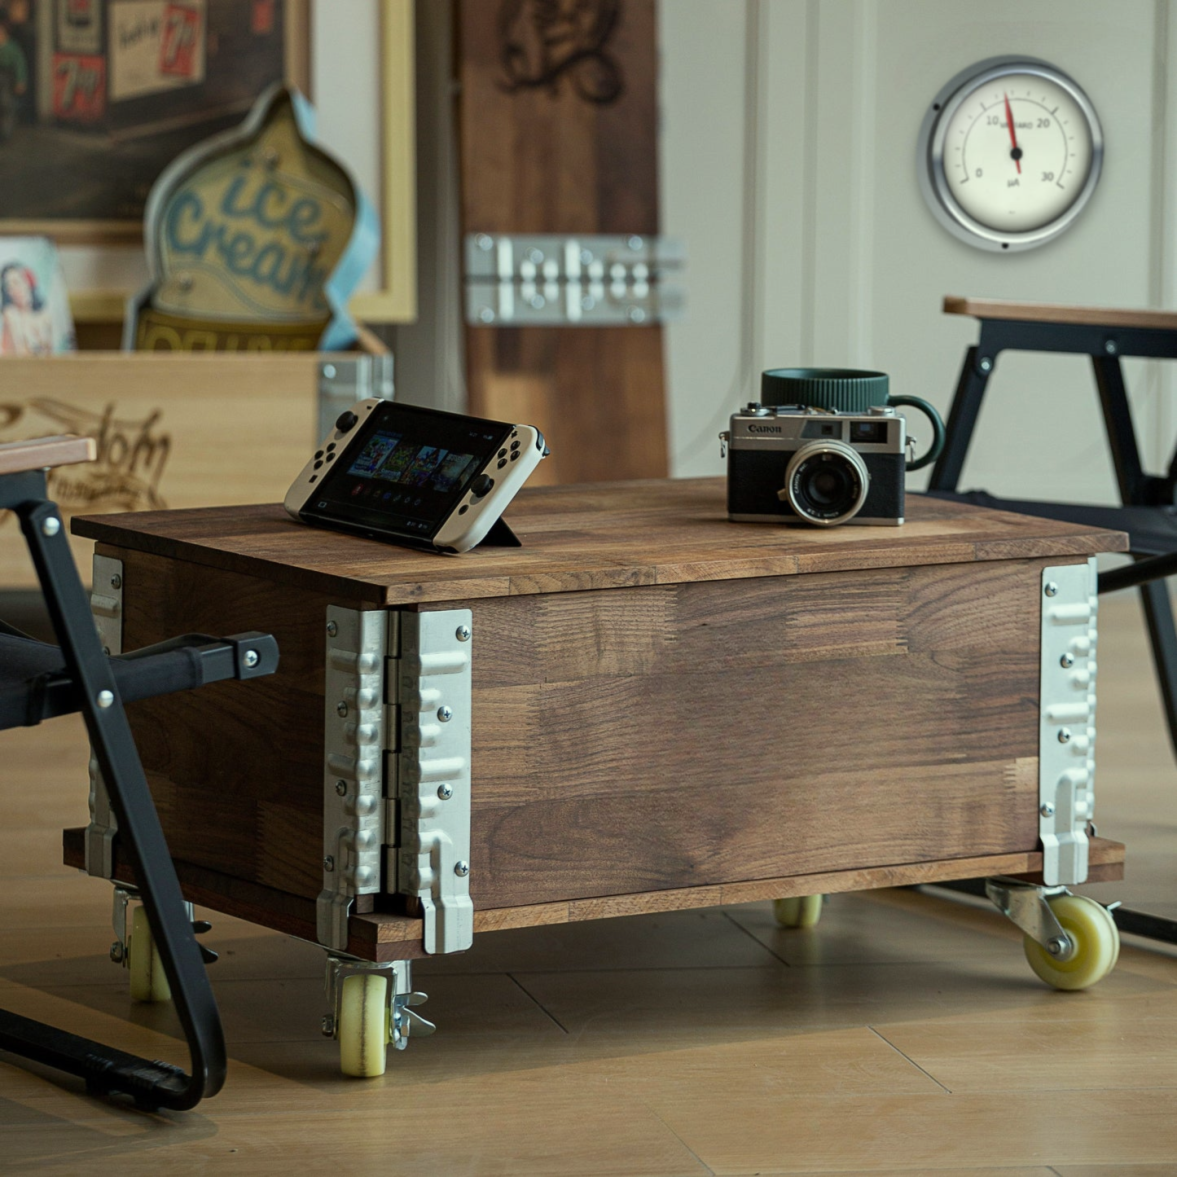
µA 13
